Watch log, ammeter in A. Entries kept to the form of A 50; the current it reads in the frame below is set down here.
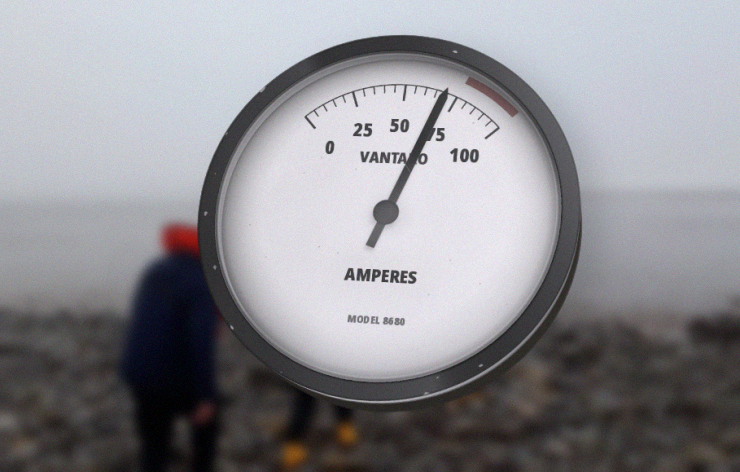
A 70
